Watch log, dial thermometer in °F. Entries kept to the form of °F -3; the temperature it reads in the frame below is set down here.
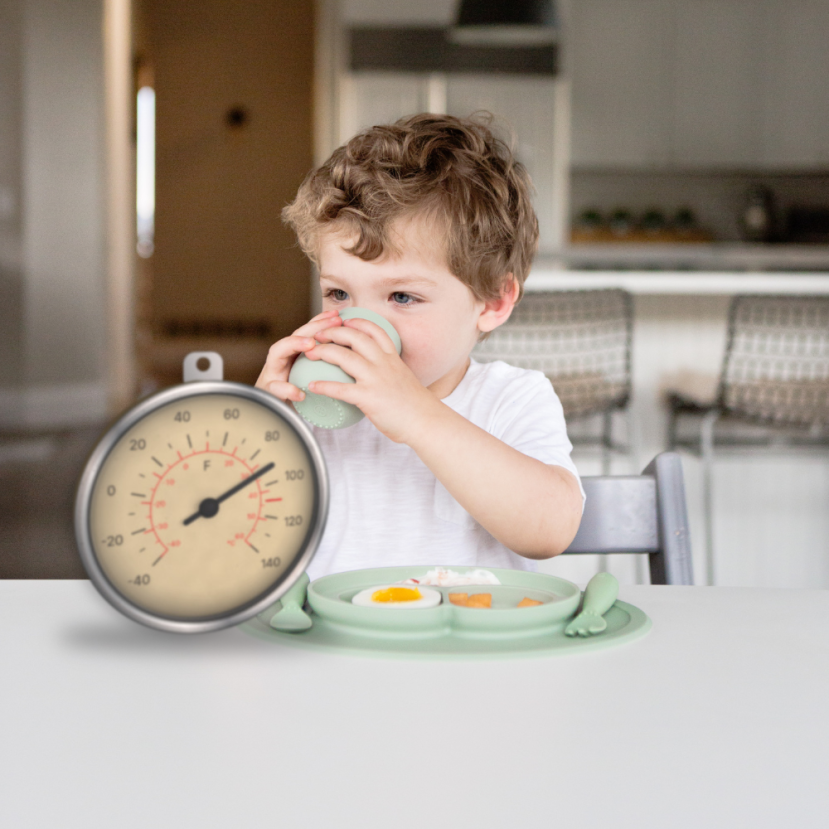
°F 90
